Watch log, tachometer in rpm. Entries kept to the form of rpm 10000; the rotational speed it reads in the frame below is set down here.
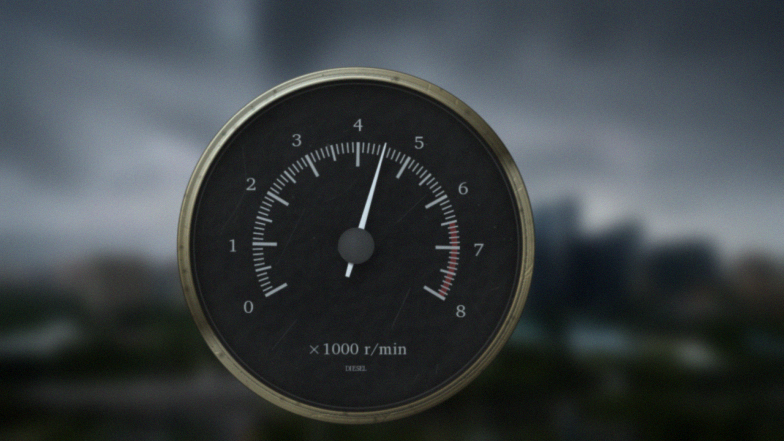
rpm 4500
